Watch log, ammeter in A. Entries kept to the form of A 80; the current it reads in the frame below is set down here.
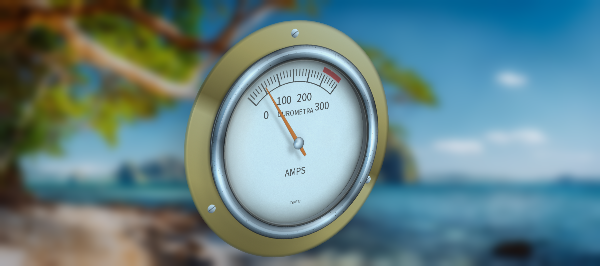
A 50
